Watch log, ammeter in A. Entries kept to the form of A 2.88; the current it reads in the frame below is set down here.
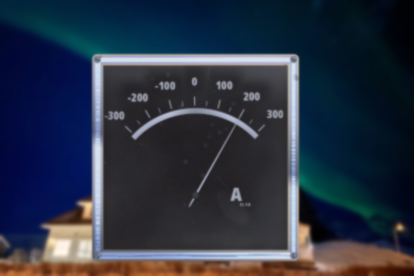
A 200
